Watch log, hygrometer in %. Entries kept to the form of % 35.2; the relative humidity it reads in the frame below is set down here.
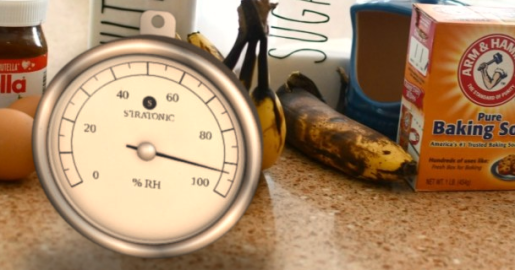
% 92.5
